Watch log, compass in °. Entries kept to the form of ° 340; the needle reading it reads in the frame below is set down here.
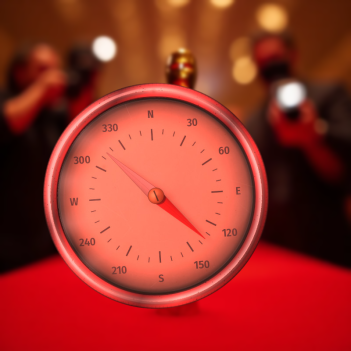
° 135
